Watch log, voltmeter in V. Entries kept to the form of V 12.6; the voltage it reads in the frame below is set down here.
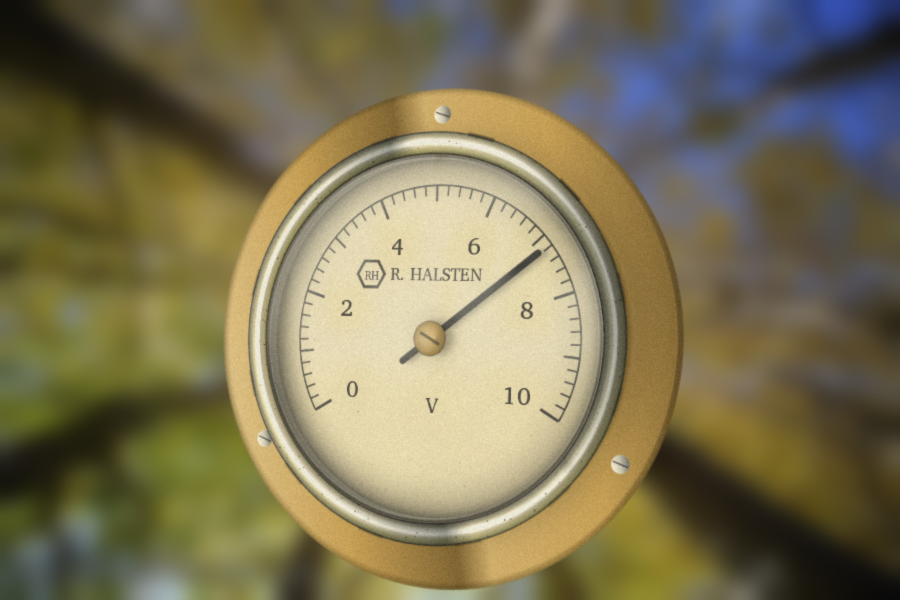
V 7.2
